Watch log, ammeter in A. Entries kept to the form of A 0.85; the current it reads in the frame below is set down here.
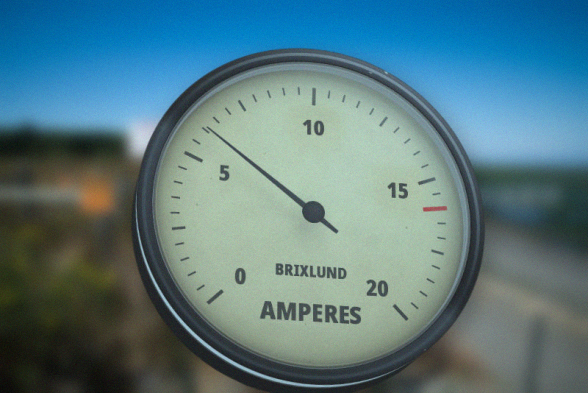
A 6
